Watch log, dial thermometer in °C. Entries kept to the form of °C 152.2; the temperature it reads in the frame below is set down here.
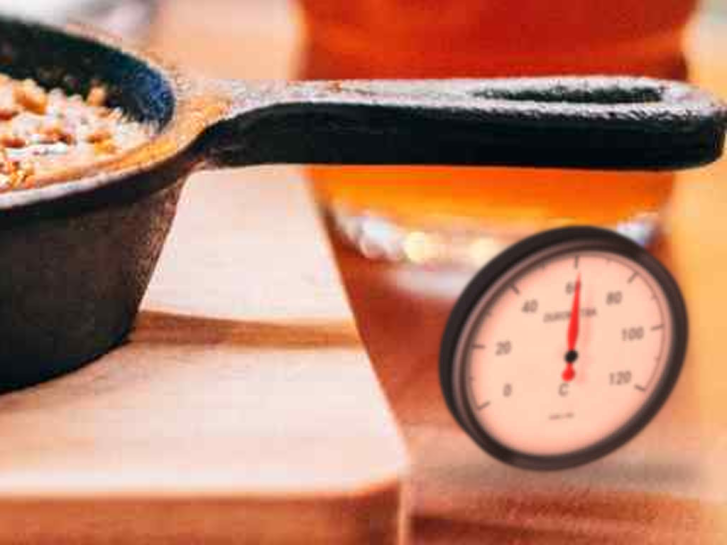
°C 60
